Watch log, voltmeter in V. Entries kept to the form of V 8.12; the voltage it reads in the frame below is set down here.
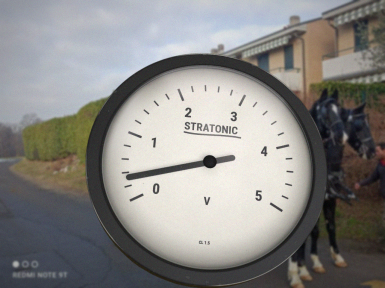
V 0.3
